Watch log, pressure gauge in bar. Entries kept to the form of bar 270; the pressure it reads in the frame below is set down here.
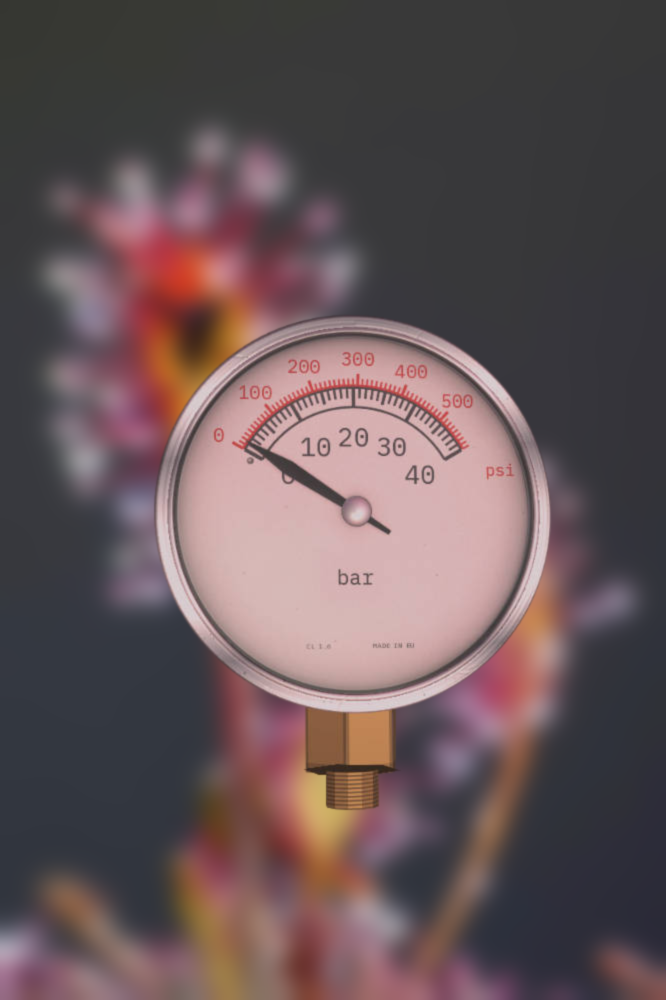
bar 1
